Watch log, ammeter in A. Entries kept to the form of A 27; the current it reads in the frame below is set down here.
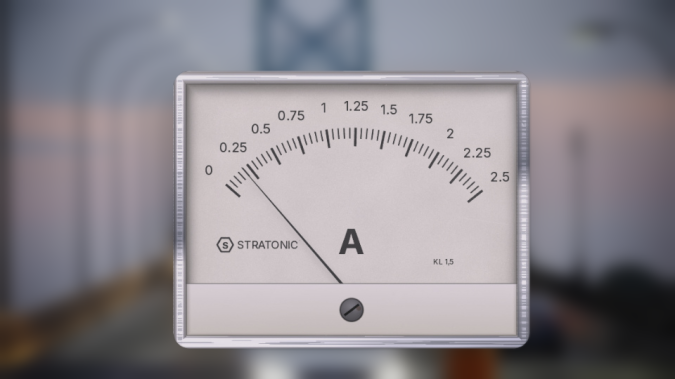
A 0.2
